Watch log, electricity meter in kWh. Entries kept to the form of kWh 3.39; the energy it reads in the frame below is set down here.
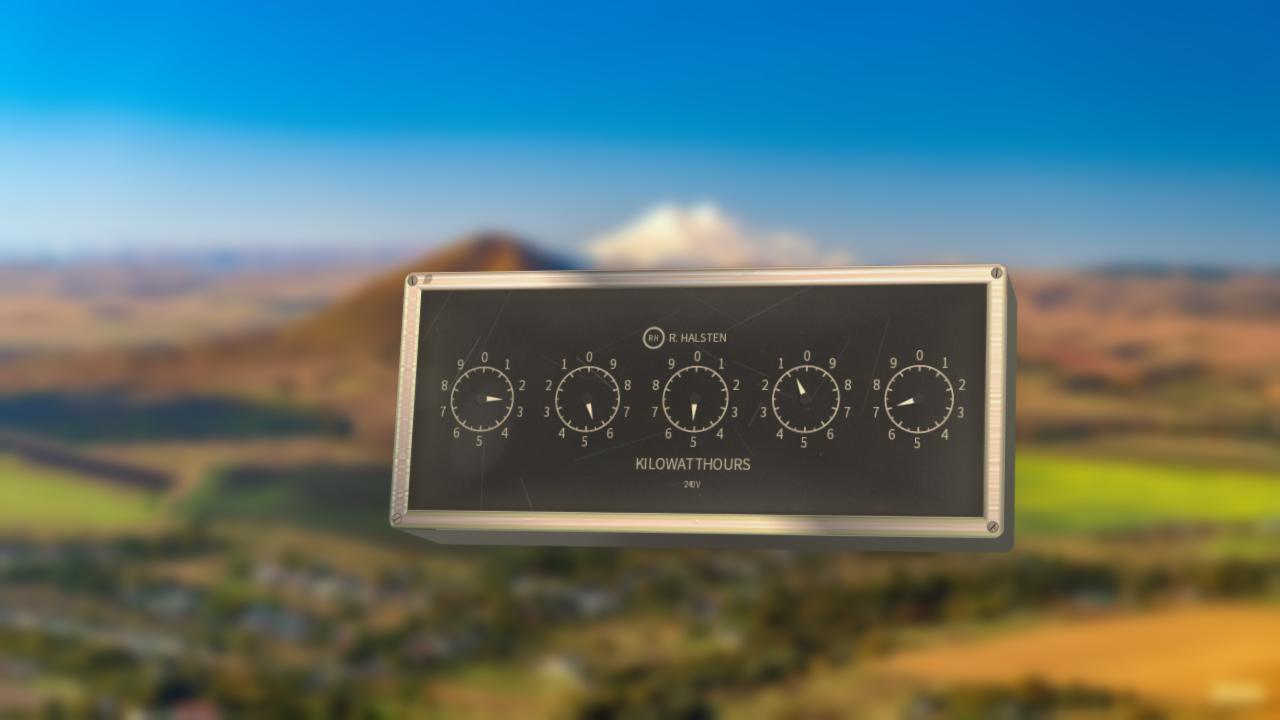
kWh 25507
